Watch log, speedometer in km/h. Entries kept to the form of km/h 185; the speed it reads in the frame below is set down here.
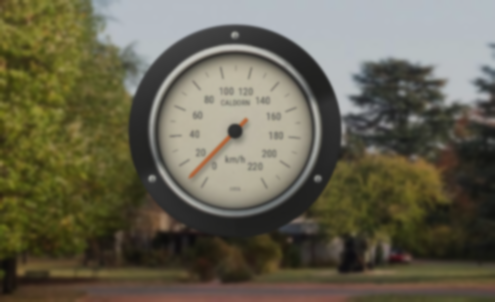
km/h 10
